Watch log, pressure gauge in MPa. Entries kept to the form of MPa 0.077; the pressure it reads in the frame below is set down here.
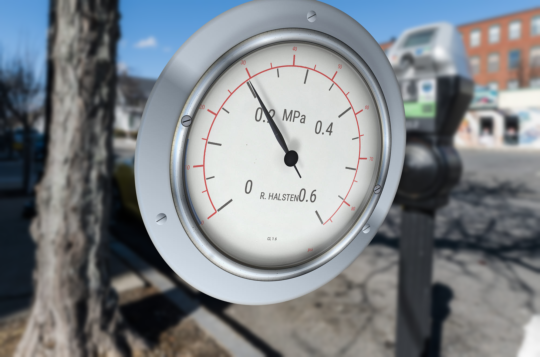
MPa 0.2
